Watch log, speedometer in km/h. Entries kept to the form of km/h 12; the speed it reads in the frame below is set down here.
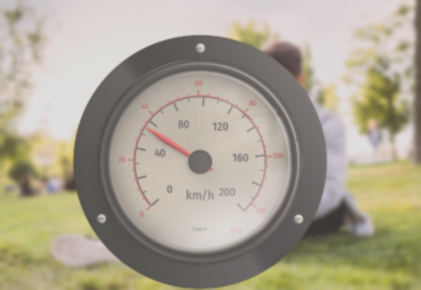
km/h 55
